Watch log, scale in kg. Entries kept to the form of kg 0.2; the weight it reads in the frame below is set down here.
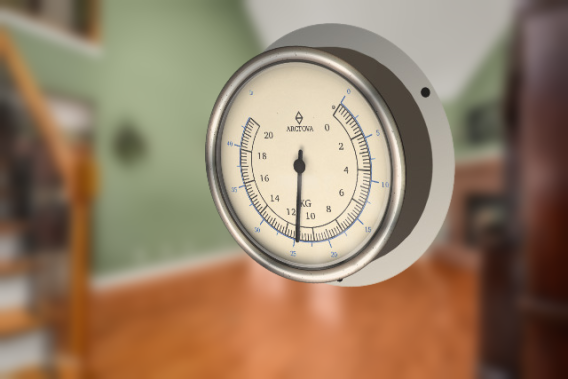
kg 11
